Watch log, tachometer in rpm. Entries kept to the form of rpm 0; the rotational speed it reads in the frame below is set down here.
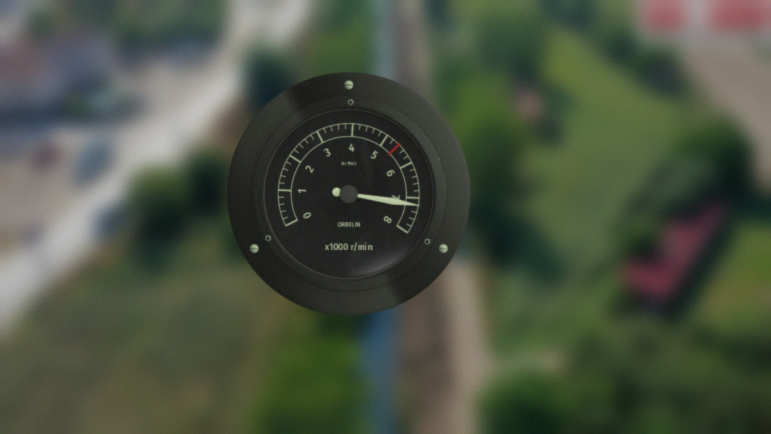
rpm 7200
